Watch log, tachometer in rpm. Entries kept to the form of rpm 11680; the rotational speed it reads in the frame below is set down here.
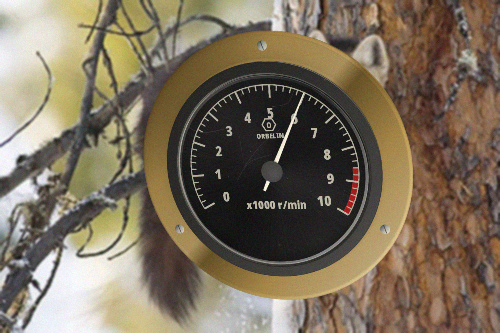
rpm 6000
